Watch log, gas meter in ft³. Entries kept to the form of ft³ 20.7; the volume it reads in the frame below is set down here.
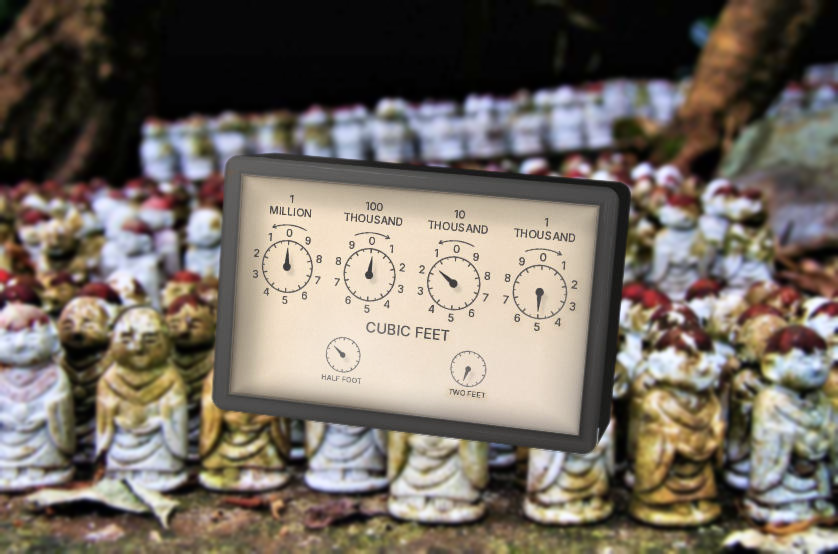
ft³ 1500
